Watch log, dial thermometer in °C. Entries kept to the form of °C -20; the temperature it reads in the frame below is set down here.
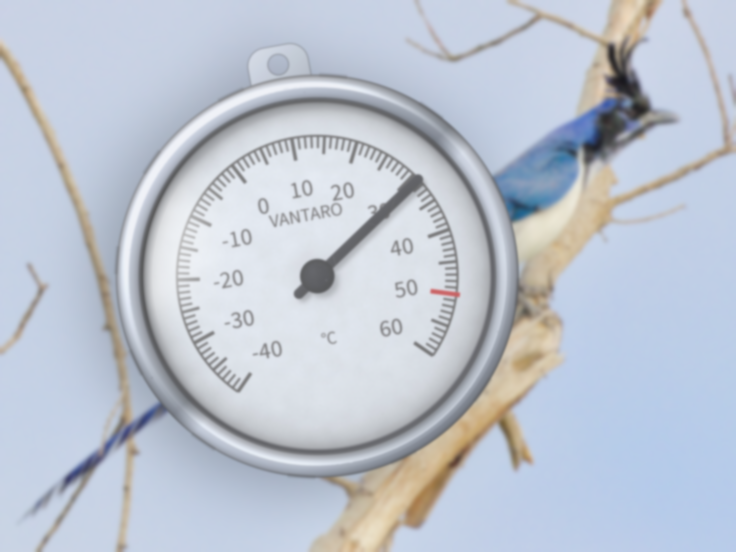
°C 31
